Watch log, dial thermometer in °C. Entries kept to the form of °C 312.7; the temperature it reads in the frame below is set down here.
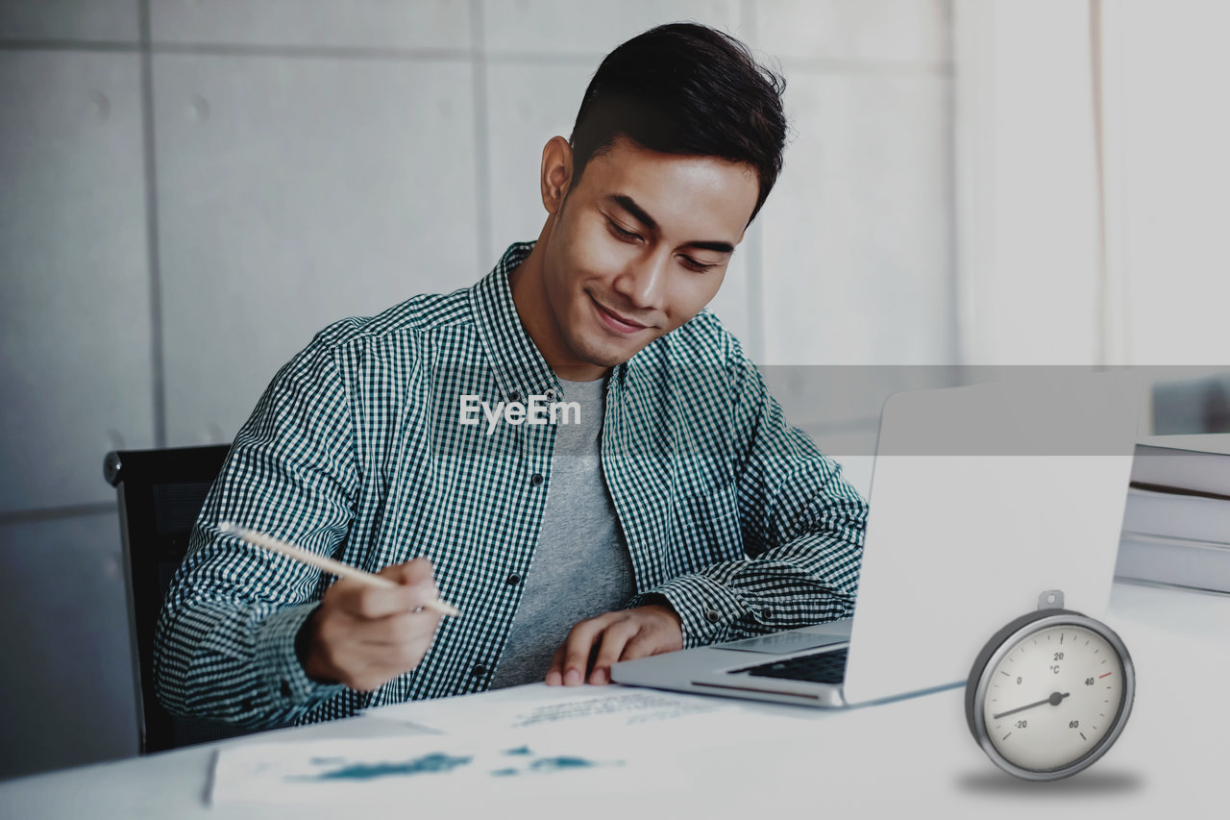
°C -12
